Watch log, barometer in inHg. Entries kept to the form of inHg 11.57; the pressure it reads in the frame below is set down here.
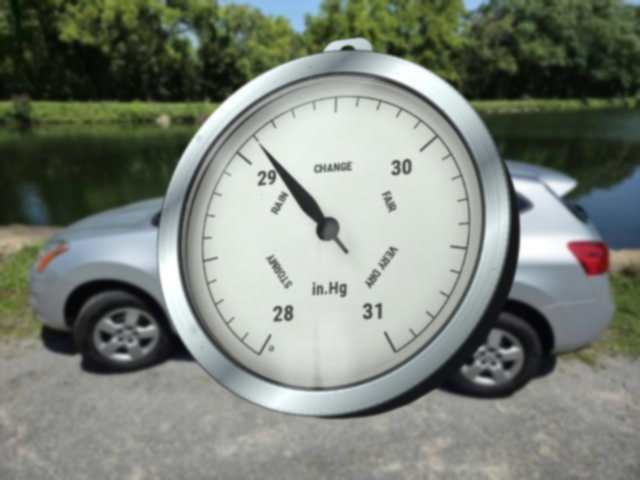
inHg 29.1
